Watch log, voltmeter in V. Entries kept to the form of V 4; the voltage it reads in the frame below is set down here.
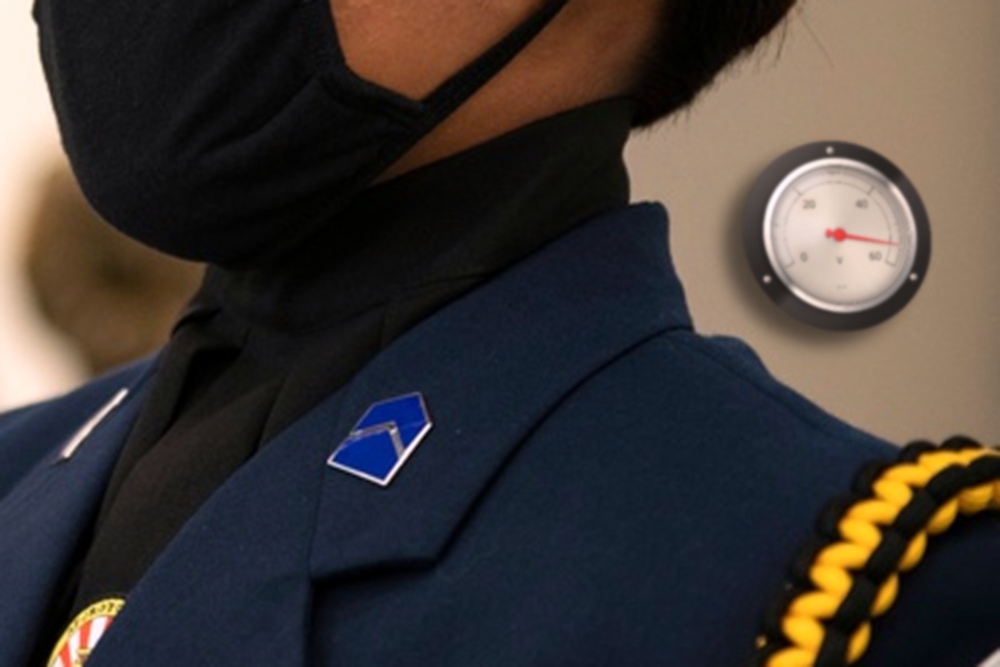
V 55
